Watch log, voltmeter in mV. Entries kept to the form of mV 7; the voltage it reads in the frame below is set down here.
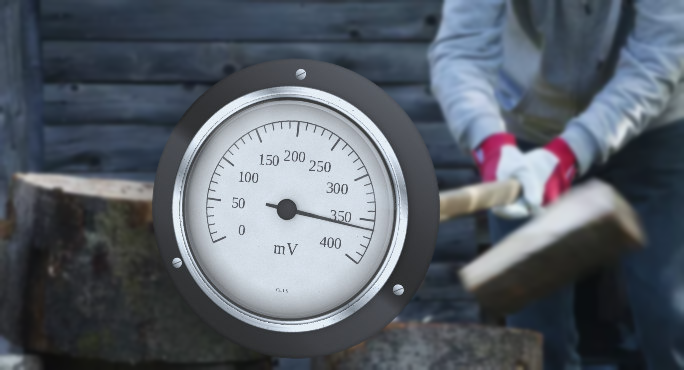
mV 360
